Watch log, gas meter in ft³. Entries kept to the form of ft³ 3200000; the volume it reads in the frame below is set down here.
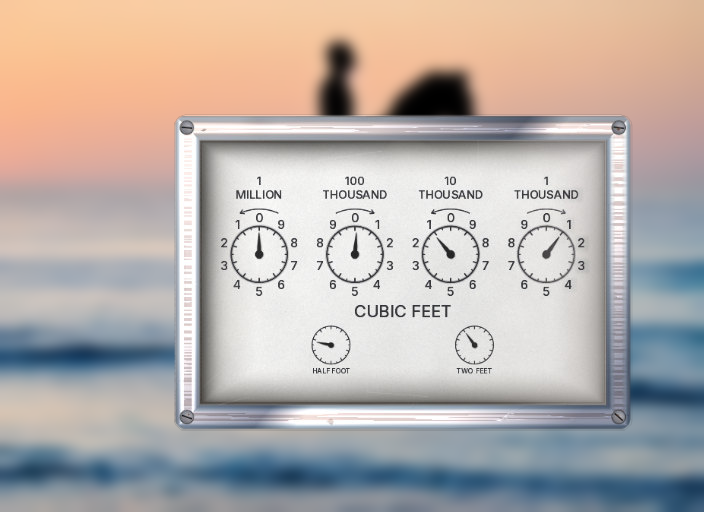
ft³ 1100
